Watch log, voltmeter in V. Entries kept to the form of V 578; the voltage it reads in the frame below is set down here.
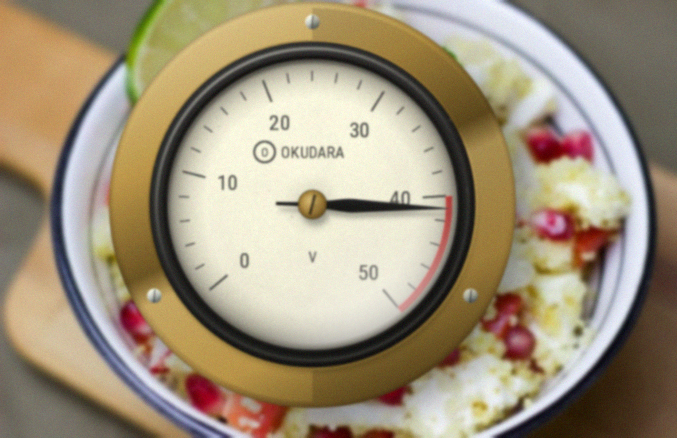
V 41
